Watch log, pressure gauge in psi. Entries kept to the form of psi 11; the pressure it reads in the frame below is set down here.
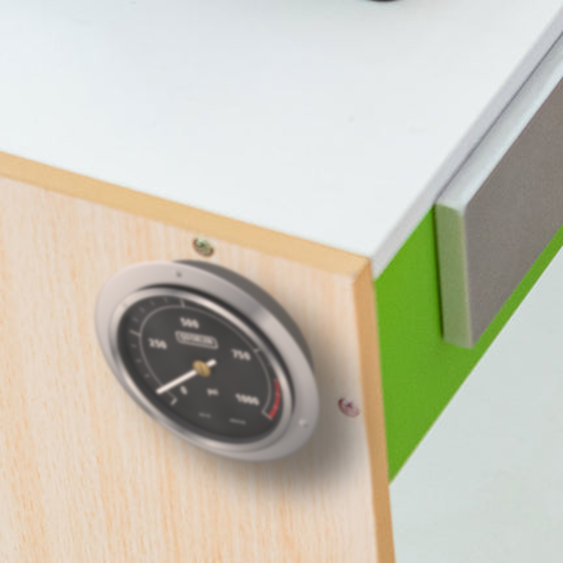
psi 50
